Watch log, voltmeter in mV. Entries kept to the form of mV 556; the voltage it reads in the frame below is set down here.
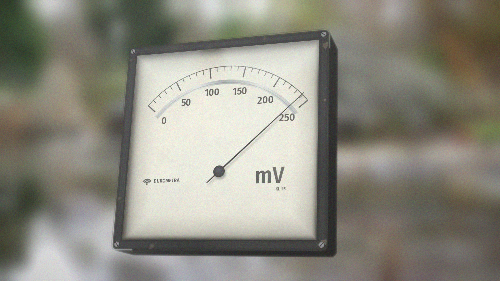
mV 240
